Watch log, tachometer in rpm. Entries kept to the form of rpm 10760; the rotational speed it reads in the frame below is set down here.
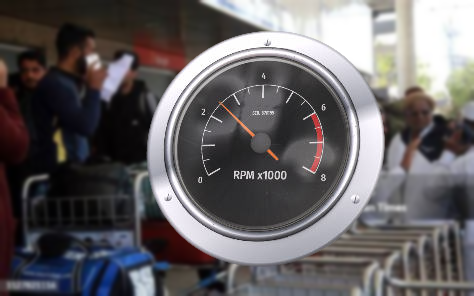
rpm 2500
